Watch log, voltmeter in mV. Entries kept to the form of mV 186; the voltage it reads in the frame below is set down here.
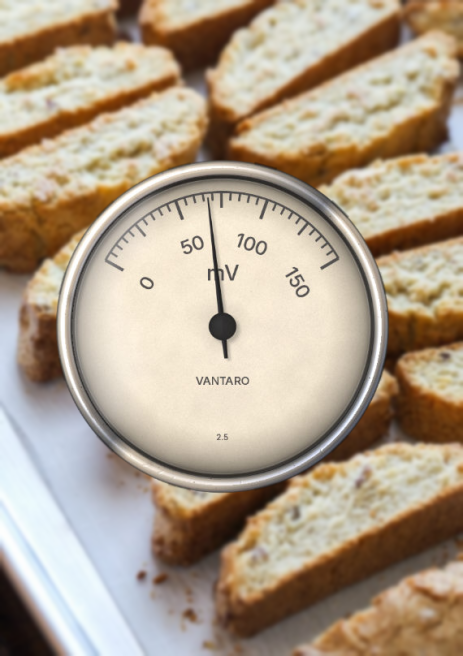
mV 67.5
